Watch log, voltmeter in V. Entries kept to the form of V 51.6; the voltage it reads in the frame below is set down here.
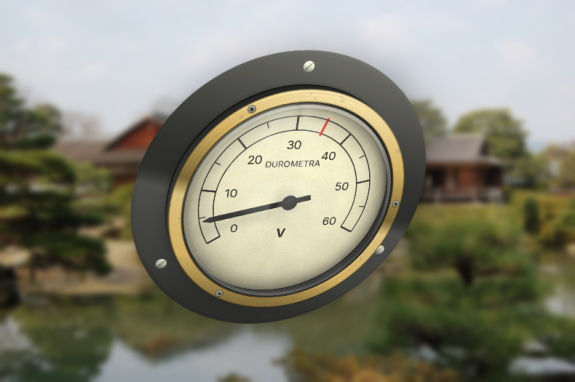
V 5
